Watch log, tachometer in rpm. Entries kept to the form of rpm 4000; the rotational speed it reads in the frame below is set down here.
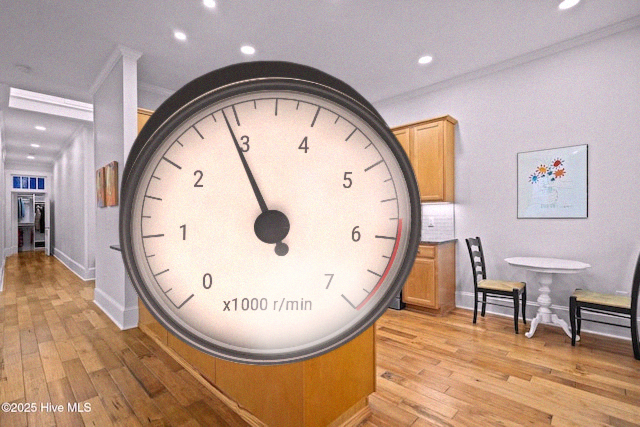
rpm 2875
